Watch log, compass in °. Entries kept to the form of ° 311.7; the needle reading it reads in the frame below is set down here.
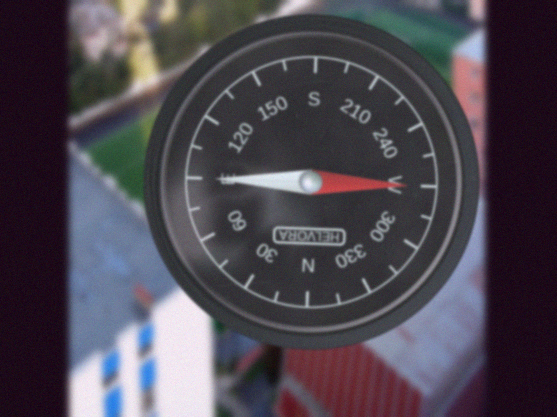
° 270
